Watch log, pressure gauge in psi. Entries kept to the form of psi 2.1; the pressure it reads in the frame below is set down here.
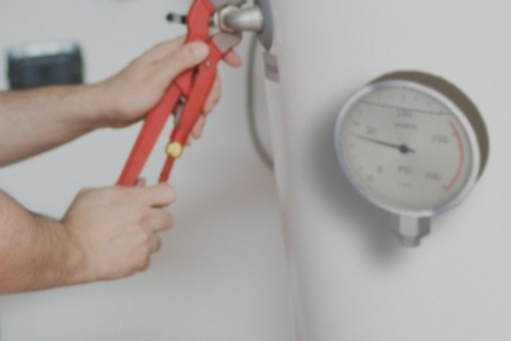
psi 40
